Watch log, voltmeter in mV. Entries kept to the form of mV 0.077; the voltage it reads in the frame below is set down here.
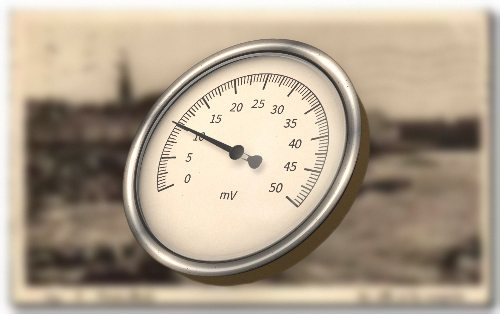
mV 10
